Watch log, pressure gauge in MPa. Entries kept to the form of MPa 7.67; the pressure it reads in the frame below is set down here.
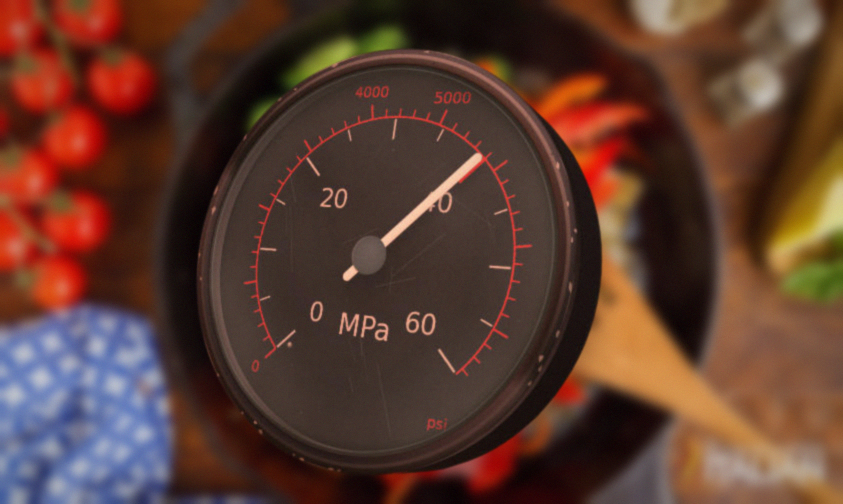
MPa 40
